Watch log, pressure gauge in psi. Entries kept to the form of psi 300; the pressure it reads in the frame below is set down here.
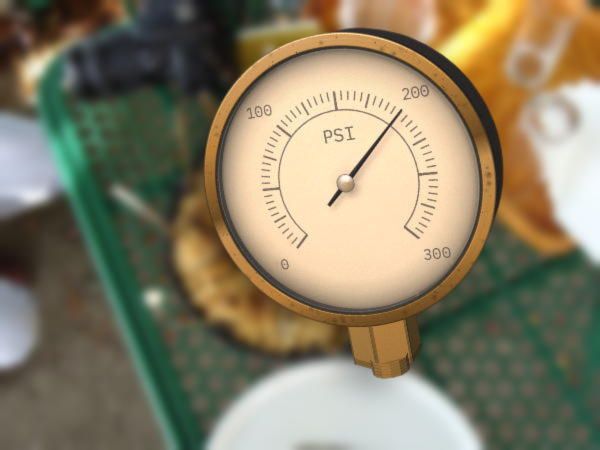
psi 200
